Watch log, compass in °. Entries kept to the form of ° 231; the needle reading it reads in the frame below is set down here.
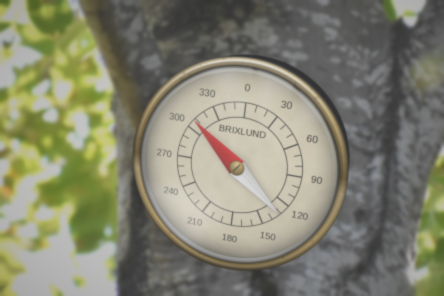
° 310
